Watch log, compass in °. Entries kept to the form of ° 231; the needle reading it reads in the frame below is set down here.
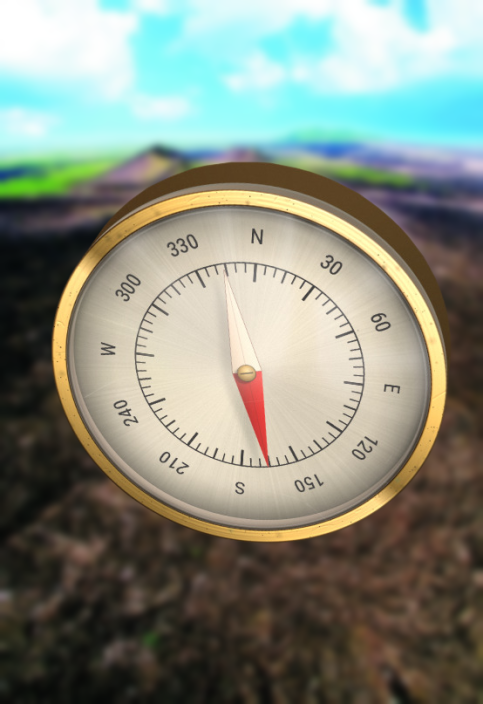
° 165
